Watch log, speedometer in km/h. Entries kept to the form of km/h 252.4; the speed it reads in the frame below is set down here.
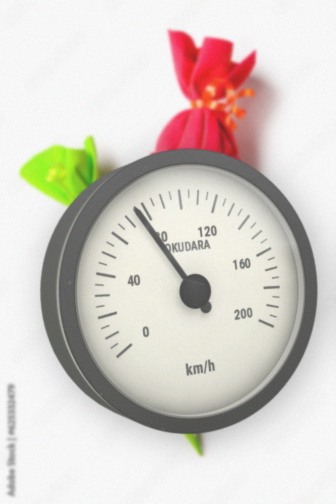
km/h 75
